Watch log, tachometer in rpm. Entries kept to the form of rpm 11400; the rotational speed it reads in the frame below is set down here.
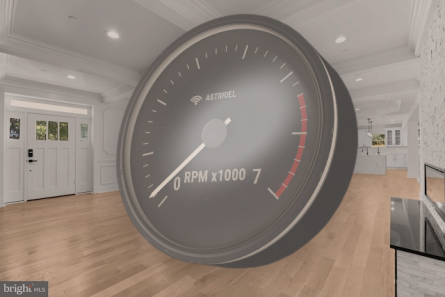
rpm 200
